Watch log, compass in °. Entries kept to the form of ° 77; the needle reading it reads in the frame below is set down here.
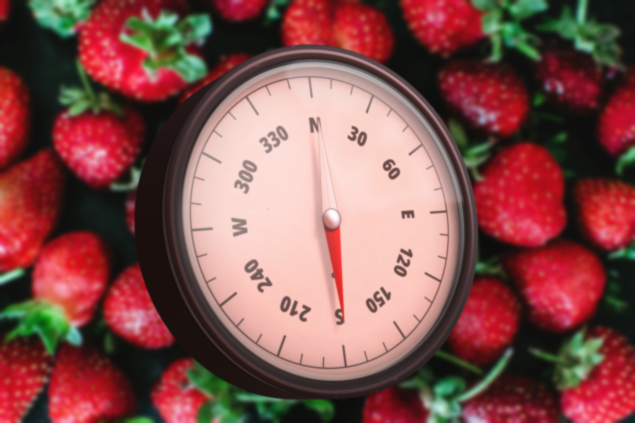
° 180
